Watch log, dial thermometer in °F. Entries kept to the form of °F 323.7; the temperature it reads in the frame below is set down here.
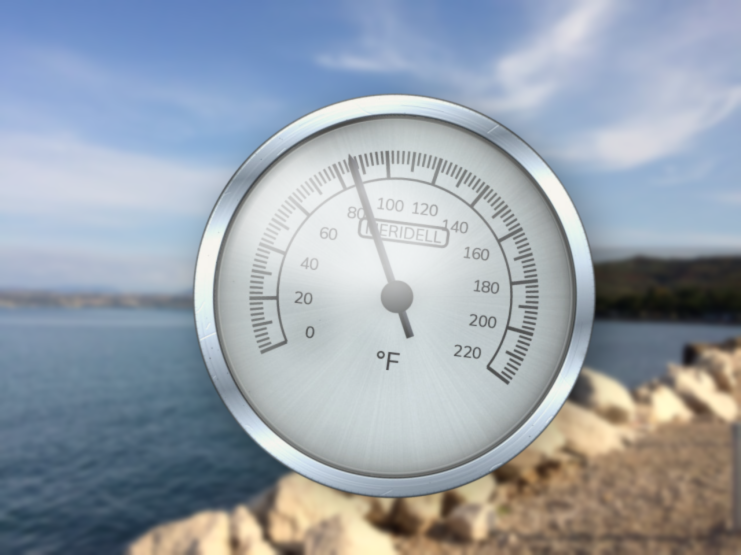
°F 86
